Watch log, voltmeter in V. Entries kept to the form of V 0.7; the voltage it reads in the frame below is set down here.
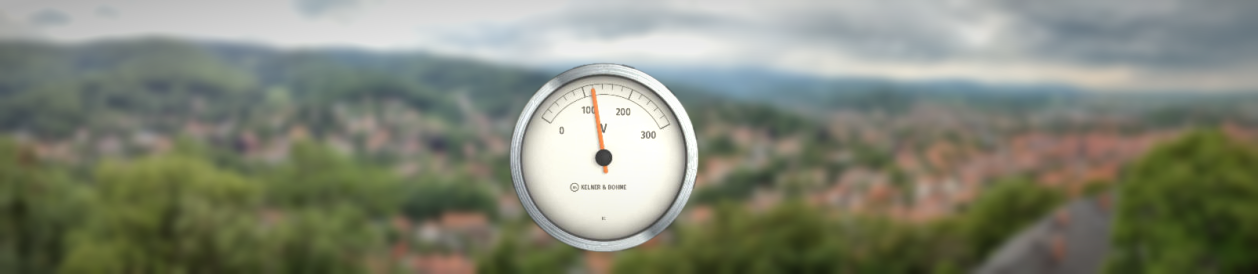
V 120
